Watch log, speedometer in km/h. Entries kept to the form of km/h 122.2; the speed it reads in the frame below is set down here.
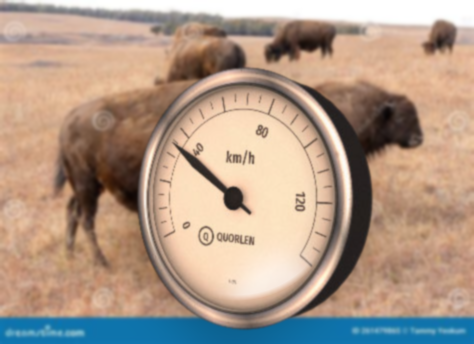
km/h 35
